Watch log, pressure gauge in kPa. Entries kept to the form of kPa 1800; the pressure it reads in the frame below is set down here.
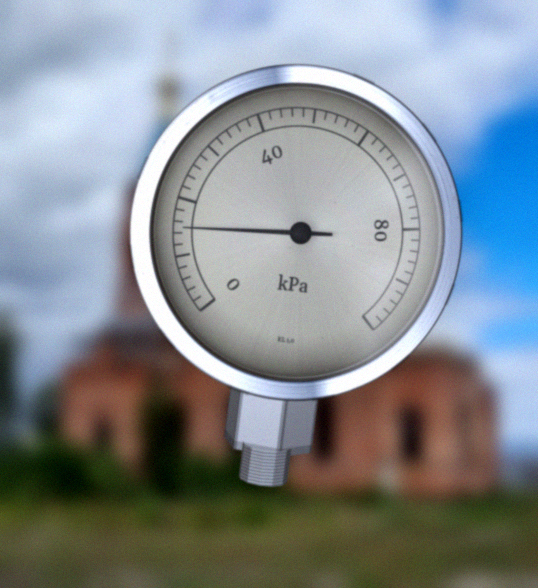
kPa 15
